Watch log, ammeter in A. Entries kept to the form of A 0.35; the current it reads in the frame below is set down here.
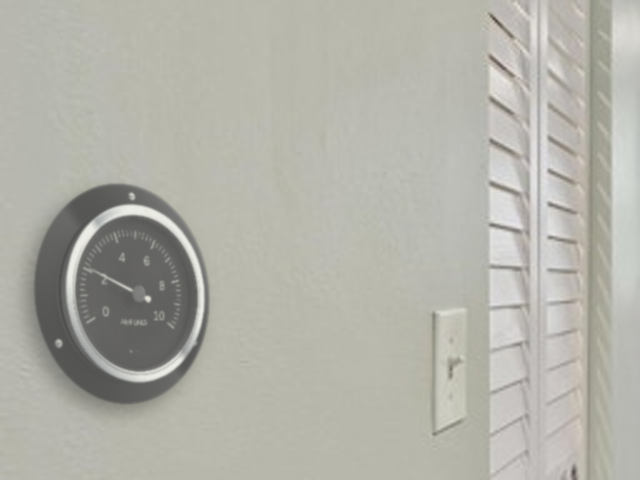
A 2
